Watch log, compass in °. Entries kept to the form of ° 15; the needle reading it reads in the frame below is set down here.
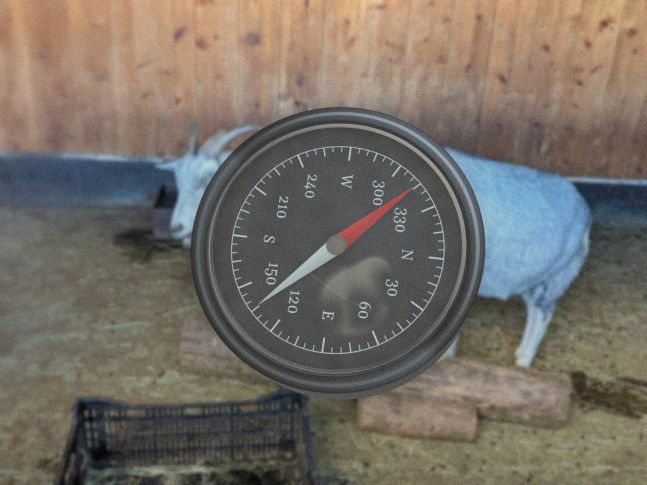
° 315
